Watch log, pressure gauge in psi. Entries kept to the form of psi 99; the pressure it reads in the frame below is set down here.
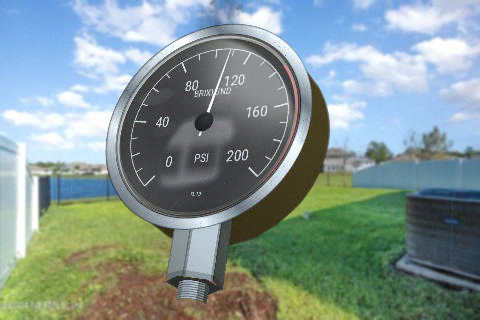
psi 110
